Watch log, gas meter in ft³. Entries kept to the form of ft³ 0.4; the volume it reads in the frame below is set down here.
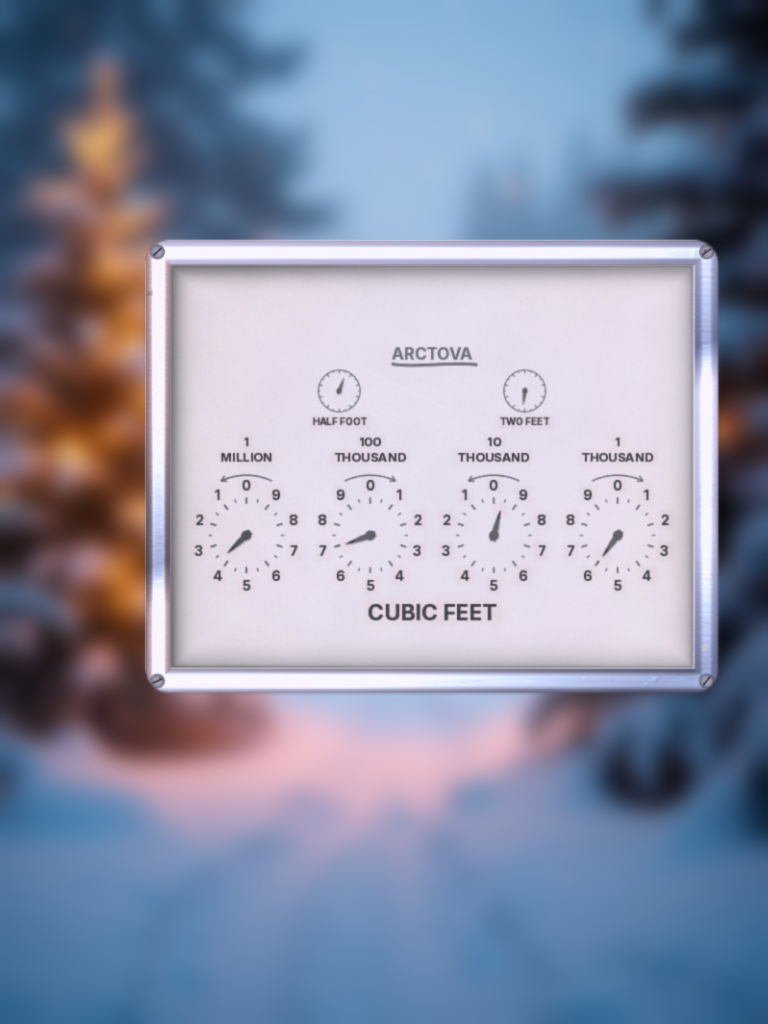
ft³ 369600
